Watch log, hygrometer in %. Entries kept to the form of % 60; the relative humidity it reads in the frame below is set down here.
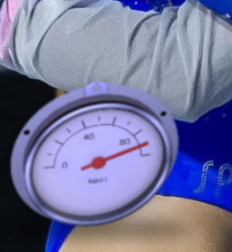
% 90
